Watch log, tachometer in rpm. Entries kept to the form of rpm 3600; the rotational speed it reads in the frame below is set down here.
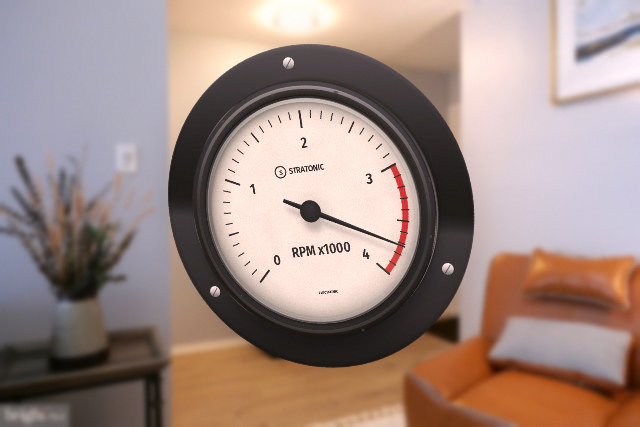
rpm 3700
